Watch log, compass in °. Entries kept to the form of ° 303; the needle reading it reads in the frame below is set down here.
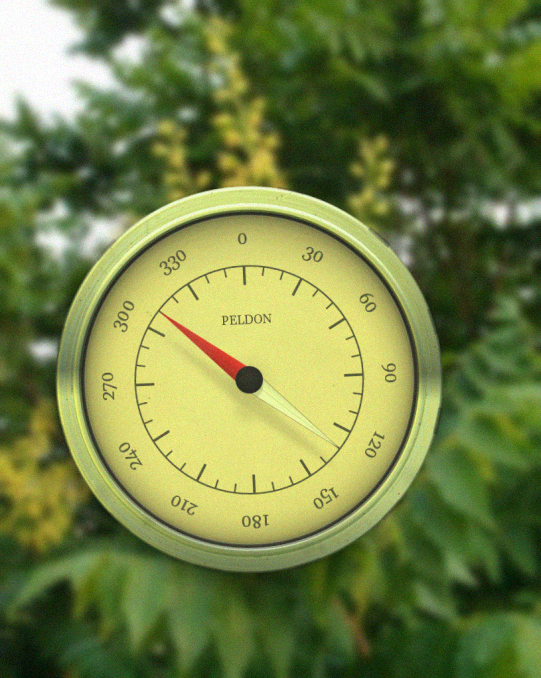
° 310
